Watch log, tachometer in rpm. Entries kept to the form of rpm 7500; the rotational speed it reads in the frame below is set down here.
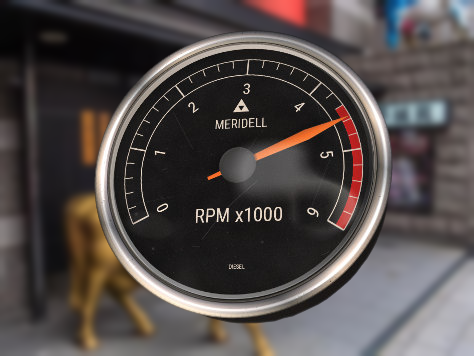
rpm 4600
